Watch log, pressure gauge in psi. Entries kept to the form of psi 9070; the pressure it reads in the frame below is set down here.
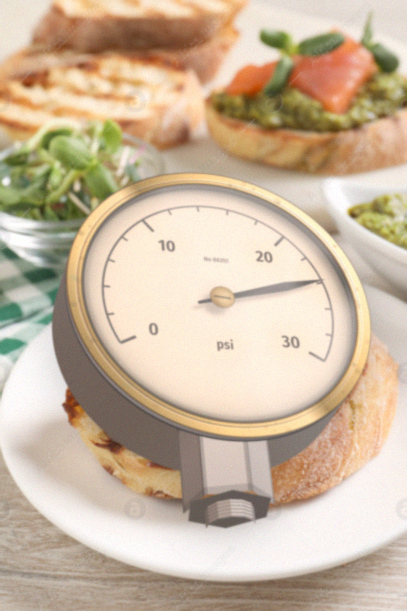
psi 24
